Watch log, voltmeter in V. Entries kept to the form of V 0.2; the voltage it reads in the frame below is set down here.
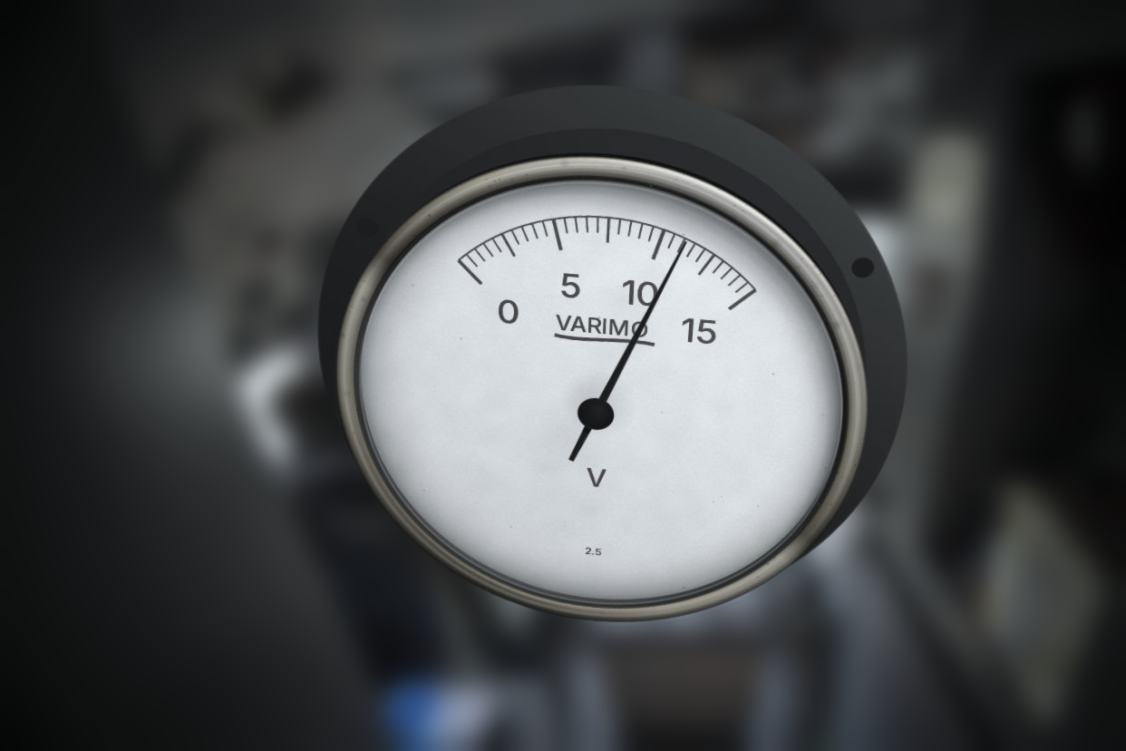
V 11
